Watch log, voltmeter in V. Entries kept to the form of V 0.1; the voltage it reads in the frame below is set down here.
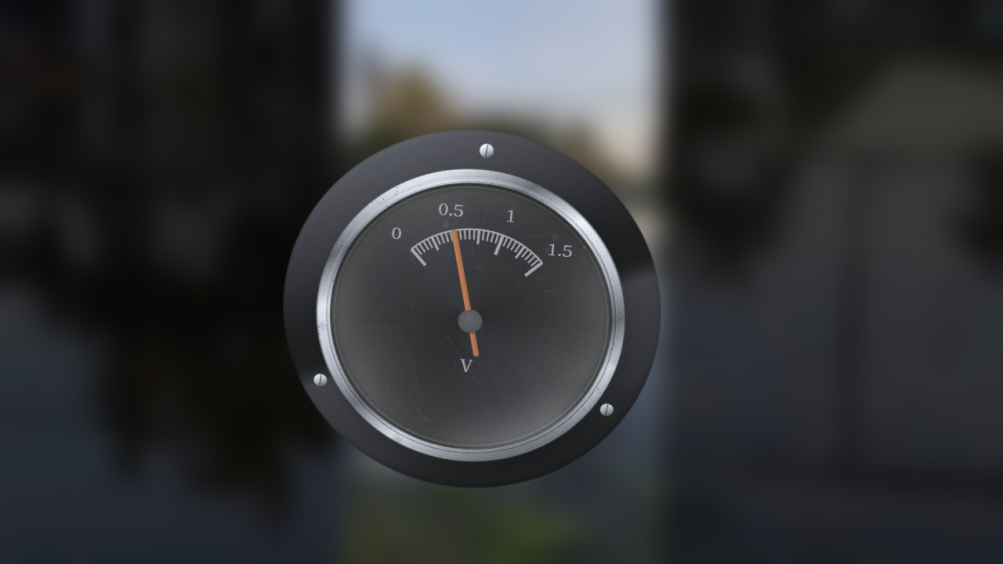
V 0.5
